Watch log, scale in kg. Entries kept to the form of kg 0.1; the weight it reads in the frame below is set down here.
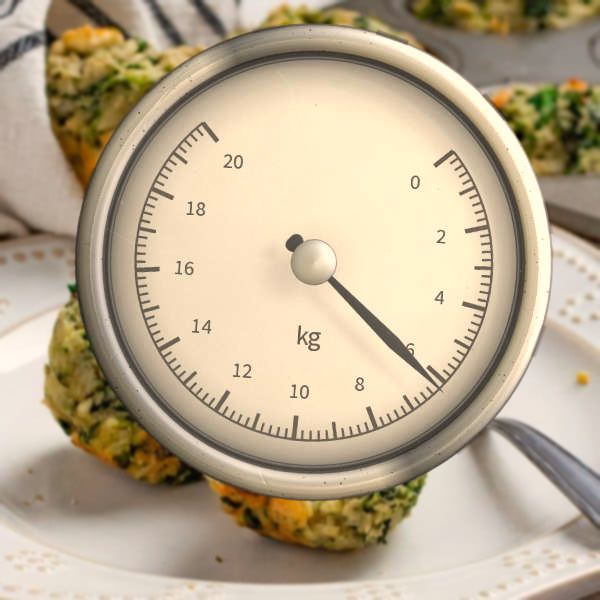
kg 6.2
